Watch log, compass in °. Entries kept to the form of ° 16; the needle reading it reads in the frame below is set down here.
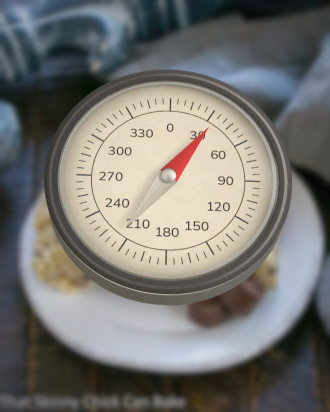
° 35
